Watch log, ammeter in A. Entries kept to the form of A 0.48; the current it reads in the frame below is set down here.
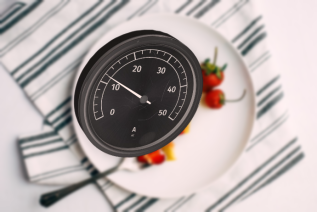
A 12
